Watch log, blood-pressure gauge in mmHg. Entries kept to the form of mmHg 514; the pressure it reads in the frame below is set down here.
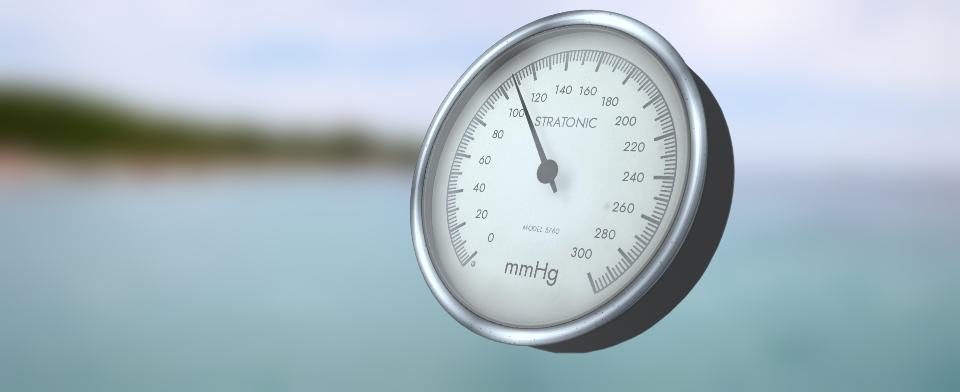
mmHg 110
